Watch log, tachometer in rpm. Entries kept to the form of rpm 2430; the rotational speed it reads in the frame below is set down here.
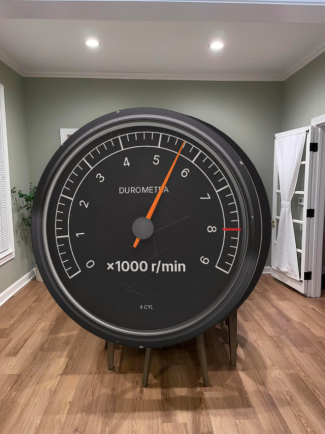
rpm 5600
